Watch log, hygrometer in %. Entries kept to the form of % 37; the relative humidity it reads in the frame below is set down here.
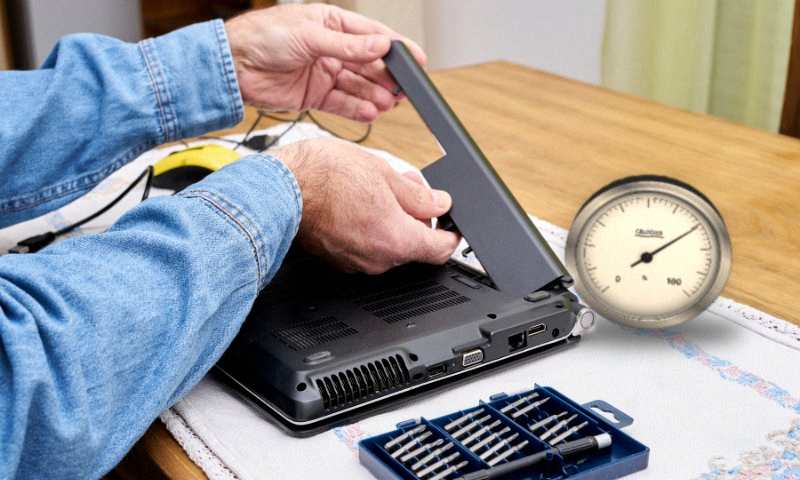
% 70
